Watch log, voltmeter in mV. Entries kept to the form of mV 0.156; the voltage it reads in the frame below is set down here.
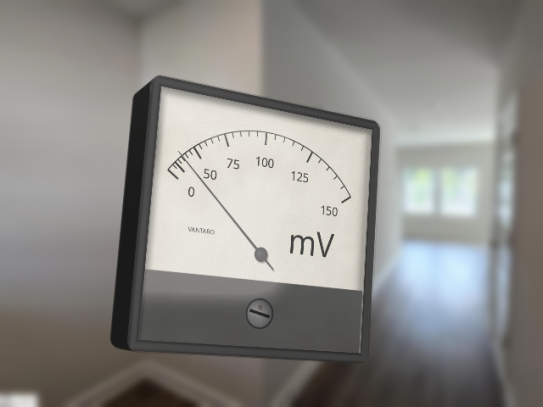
mV 35
